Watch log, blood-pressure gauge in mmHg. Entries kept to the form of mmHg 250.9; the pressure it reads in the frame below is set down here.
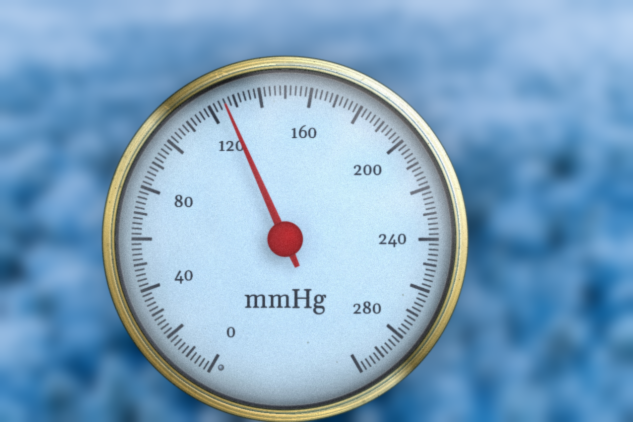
mmHg 126
